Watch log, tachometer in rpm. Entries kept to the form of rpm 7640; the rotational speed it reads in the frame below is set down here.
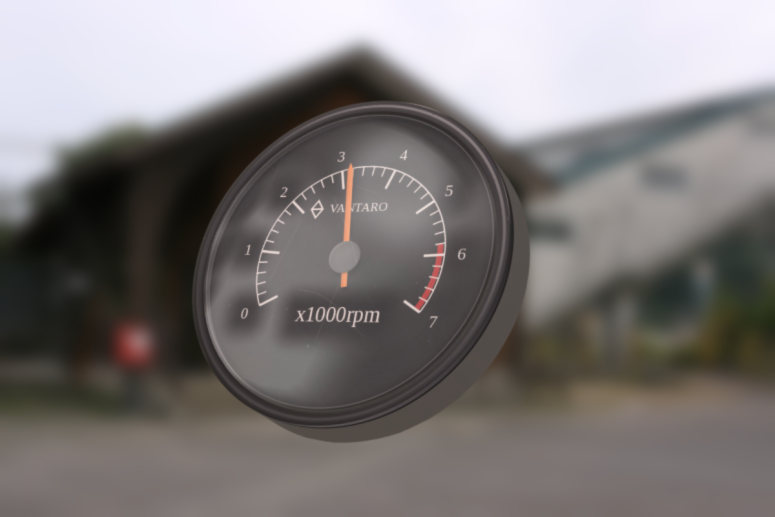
rpm 3200
